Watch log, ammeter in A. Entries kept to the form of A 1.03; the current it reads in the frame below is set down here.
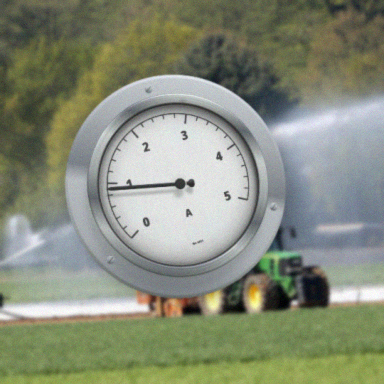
A 0.9
